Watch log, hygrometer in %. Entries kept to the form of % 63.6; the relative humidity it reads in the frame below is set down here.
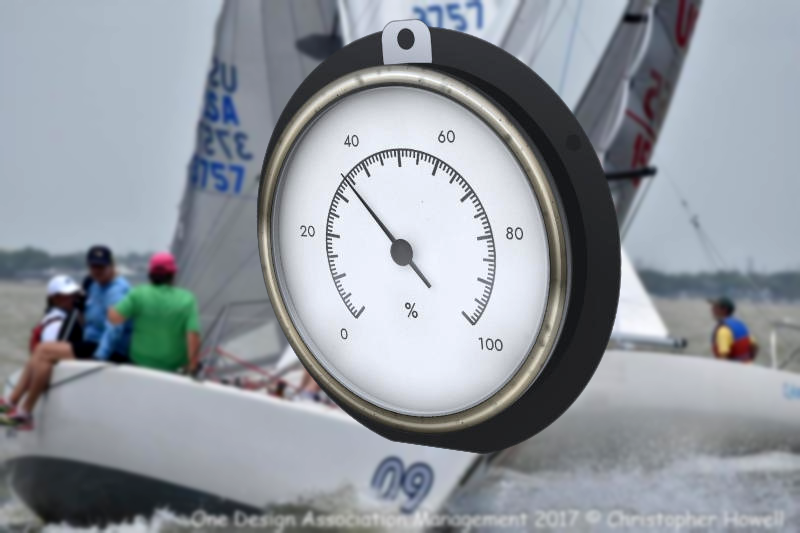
% 35
